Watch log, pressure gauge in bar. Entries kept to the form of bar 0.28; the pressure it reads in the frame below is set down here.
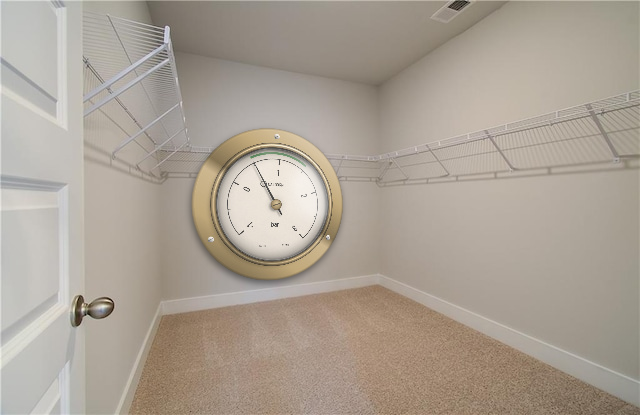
bar 0.5
